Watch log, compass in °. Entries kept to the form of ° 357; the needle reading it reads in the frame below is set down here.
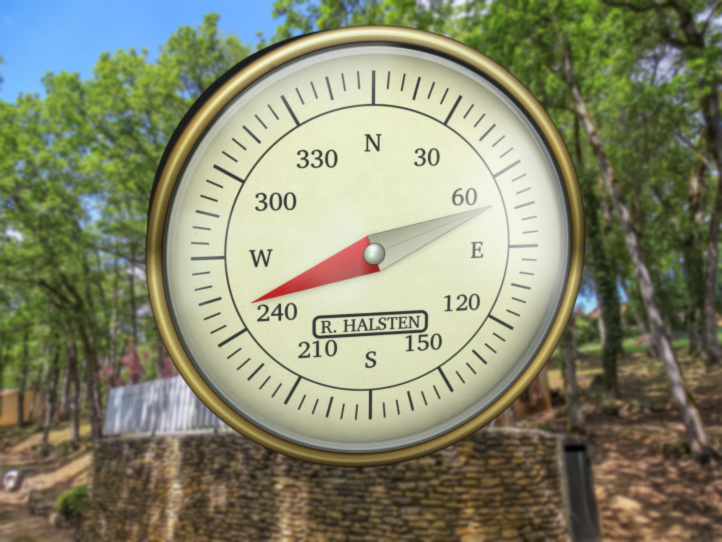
° 250
